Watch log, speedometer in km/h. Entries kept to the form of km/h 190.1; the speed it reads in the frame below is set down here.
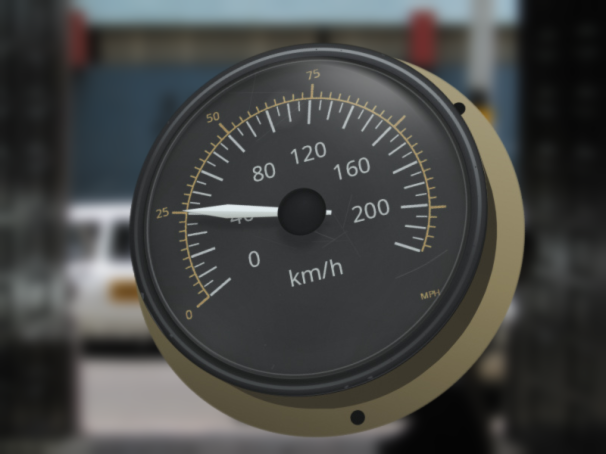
km/h 40
